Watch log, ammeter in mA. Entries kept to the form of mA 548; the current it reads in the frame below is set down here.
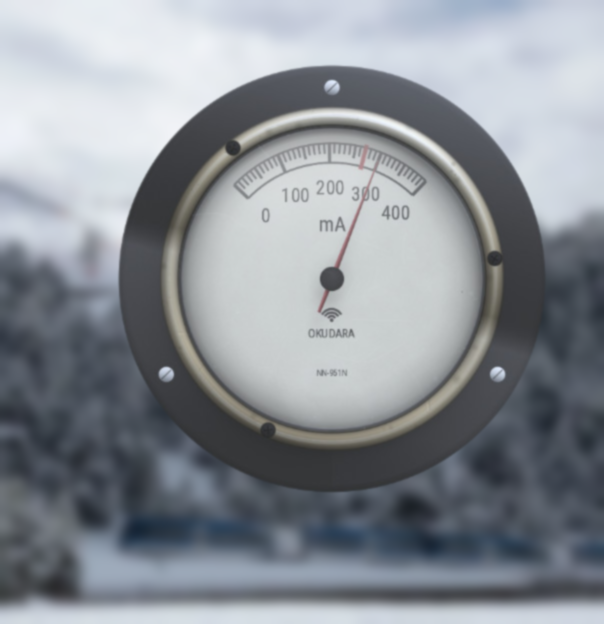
mA 300
